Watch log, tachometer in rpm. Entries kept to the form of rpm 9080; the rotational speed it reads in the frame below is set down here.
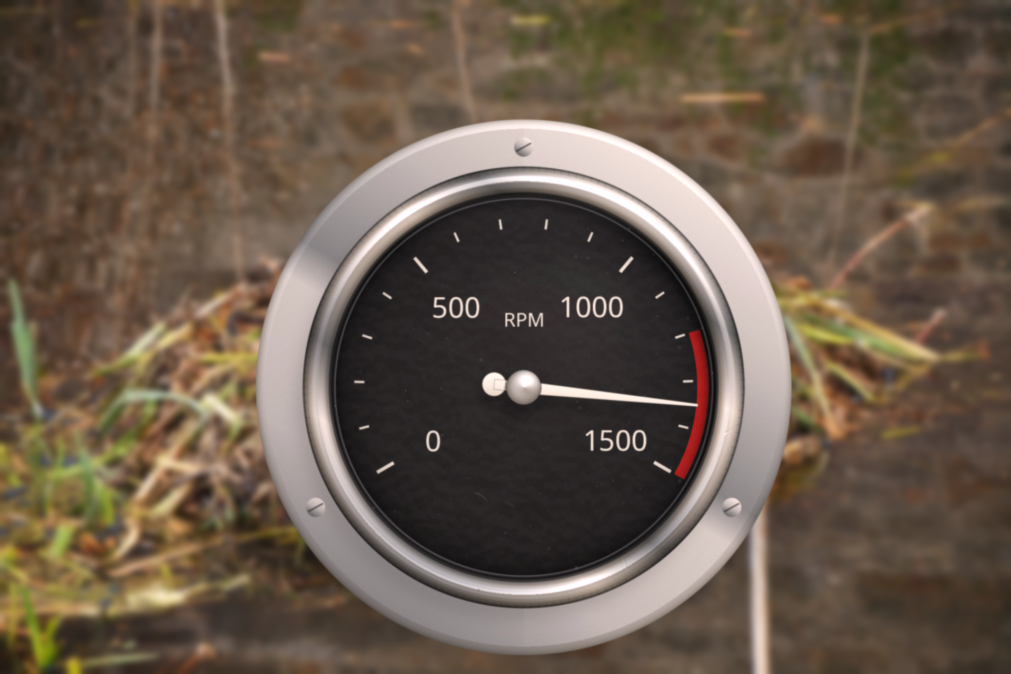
rpm 1350
